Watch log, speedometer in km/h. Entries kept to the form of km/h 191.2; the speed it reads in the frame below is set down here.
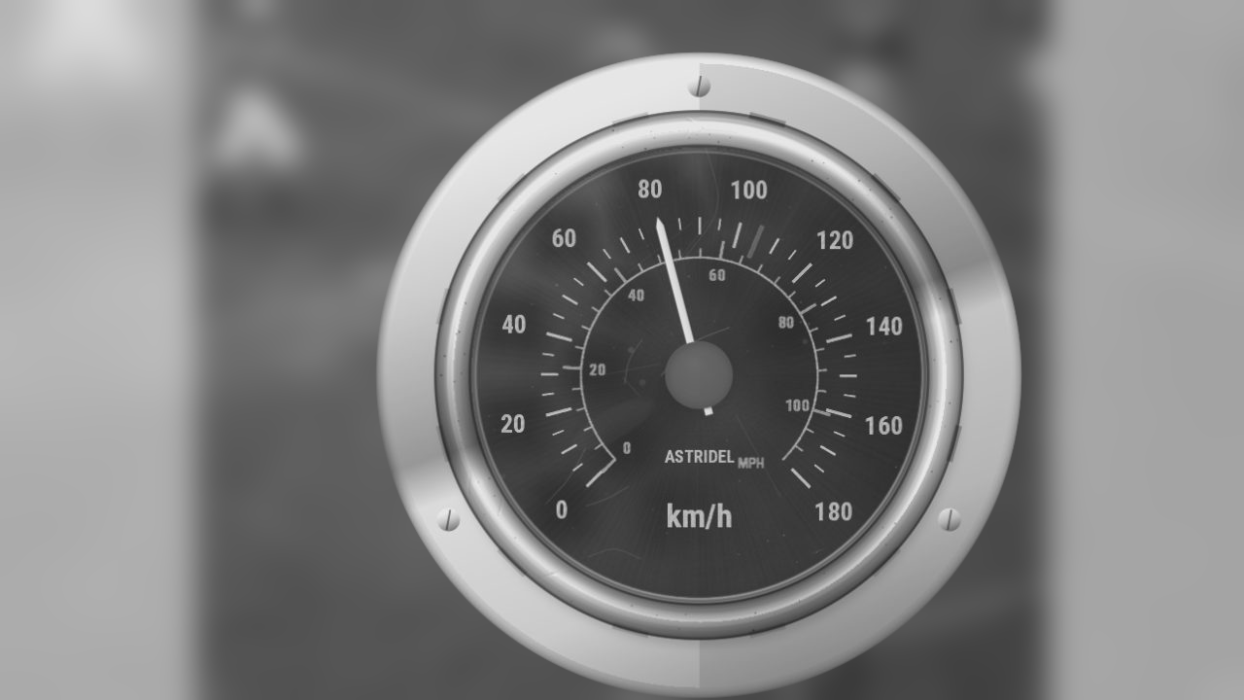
km/h 80
